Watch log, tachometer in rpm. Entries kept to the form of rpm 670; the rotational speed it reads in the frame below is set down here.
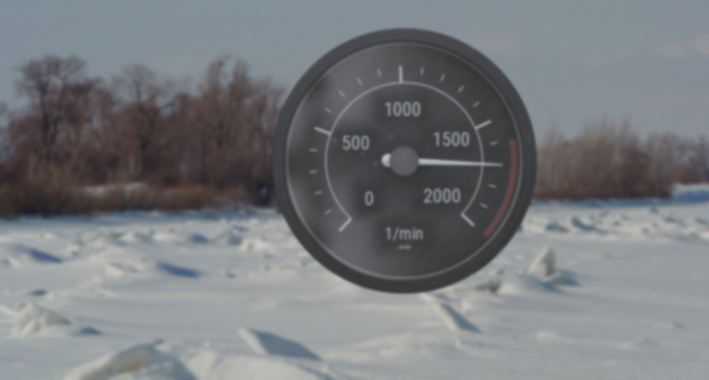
rpm 1700
